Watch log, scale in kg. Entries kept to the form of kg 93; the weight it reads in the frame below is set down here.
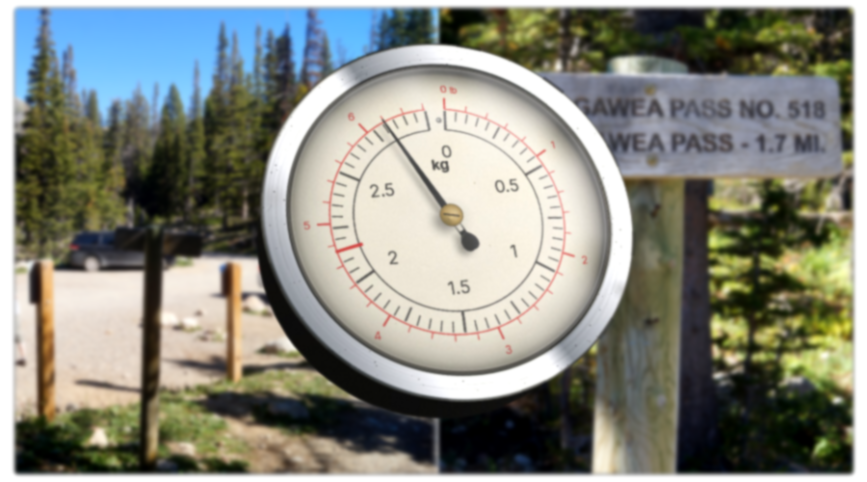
kg 2.8
